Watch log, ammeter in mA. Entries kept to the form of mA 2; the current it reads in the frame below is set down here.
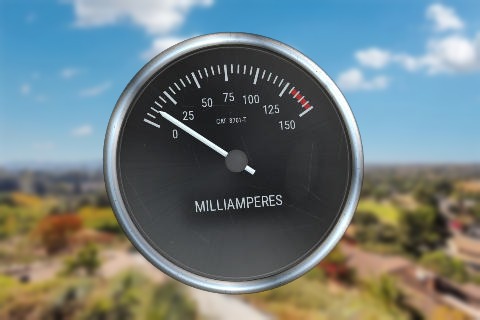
mA 10
